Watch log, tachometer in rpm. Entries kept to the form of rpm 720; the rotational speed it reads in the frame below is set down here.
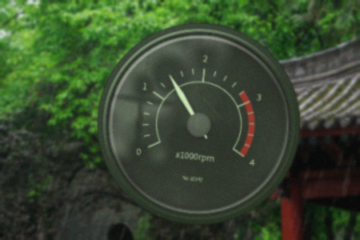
rpm 1400
